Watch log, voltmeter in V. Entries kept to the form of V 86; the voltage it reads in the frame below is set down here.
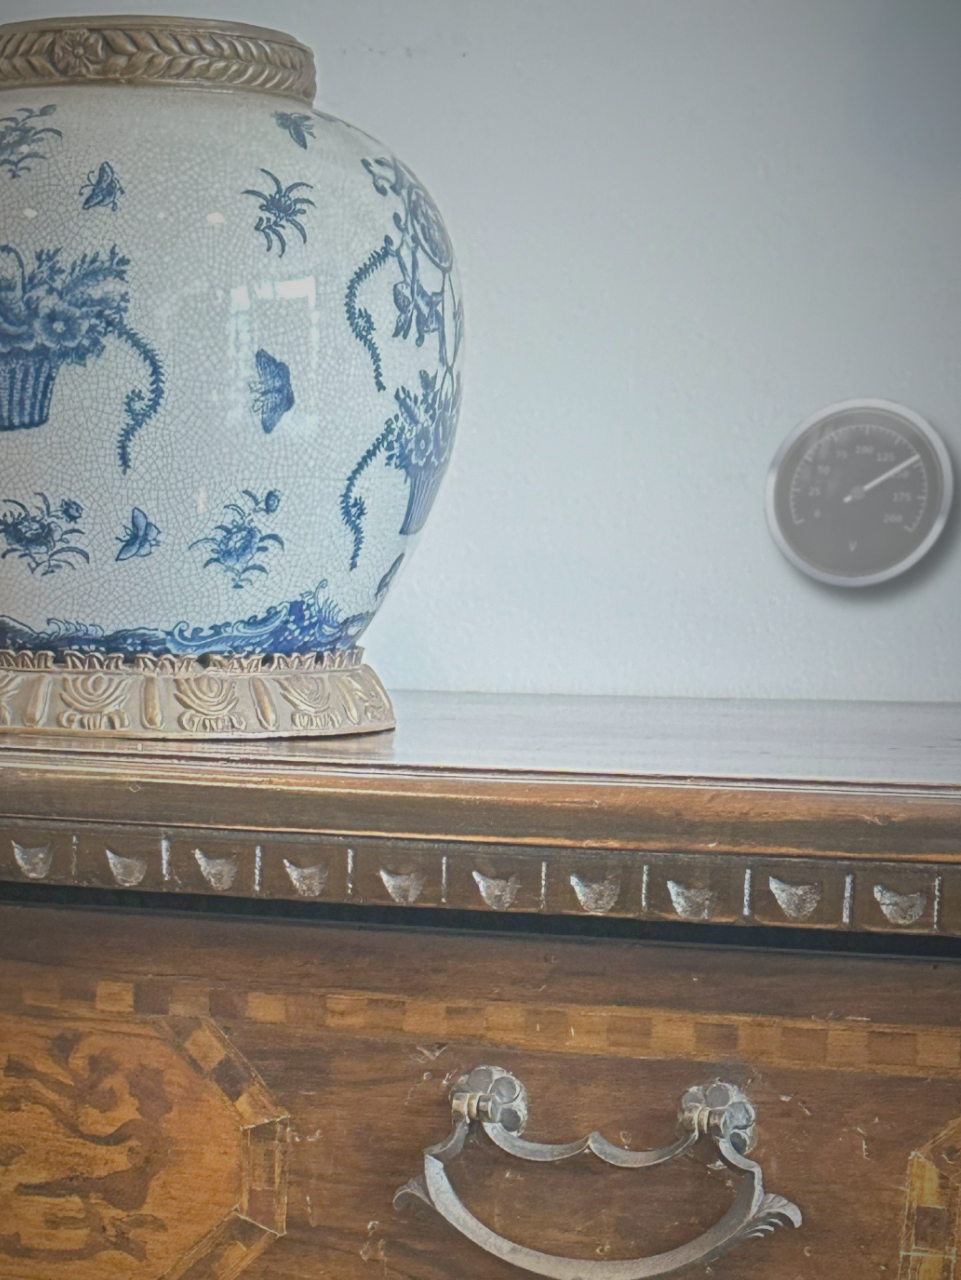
V 145
